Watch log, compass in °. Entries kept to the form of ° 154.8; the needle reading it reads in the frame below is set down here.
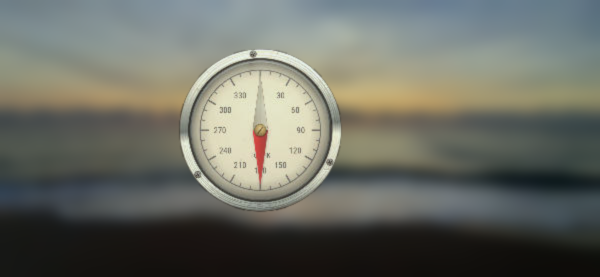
° 180
